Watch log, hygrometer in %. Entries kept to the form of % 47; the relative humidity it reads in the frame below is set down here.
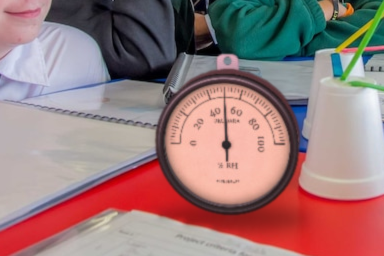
% 50
